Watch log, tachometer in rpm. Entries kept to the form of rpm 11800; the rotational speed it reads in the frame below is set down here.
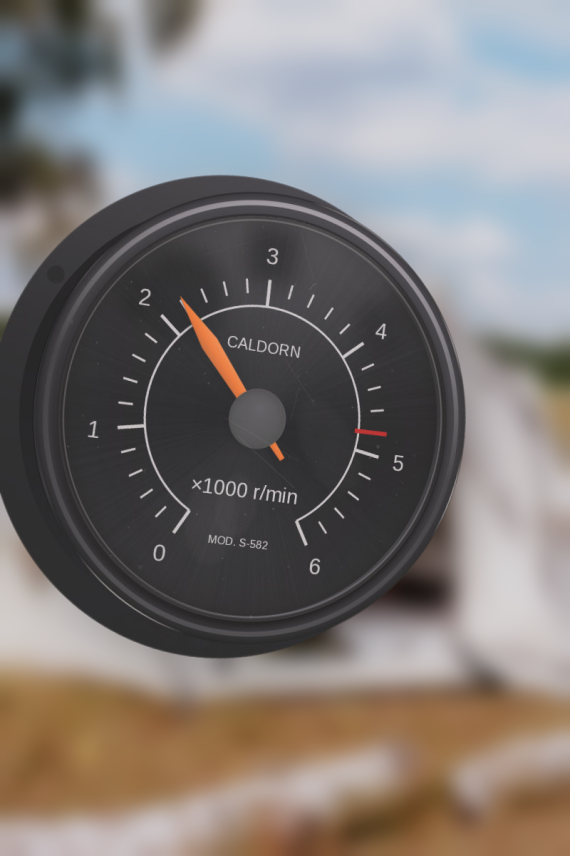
rpm 2200
